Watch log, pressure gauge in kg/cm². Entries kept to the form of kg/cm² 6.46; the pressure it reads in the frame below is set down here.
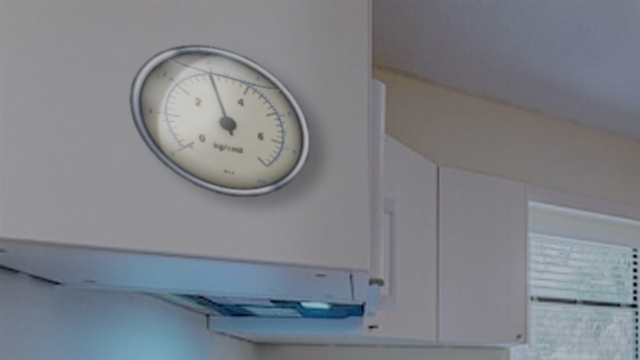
kg/cm² 3
